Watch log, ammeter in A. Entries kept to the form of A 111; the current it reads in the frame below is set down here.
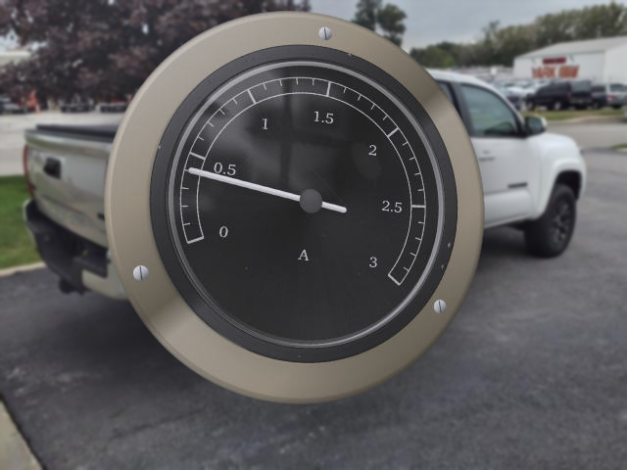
A 0.4
